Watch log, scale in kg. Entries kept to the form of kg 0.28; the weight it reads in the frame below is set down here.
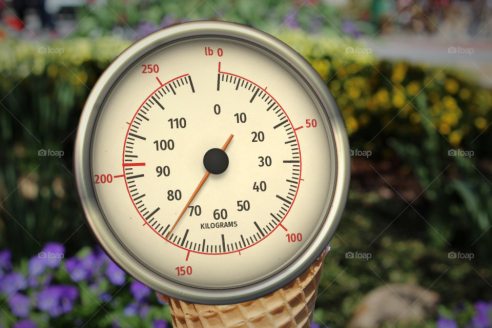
kg 74
